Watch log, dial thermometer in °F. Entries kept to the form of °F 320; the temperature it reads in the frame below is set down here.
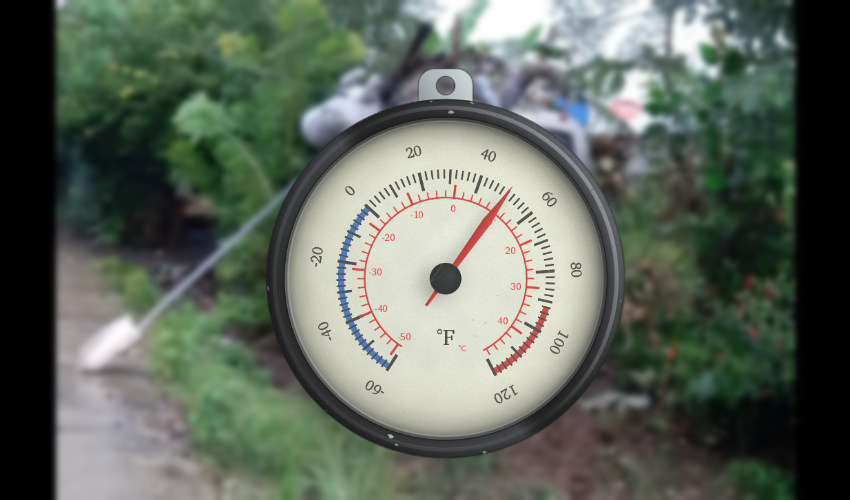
°F 50
